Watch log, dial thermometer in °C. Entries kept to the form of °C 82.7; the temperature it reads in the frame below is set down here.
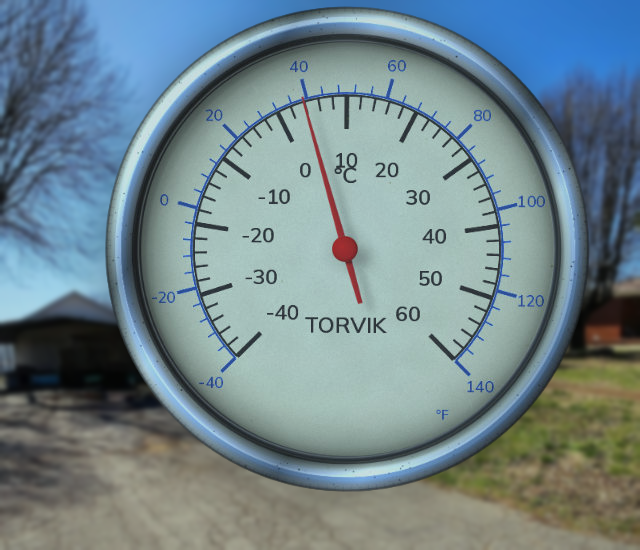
°C 4
